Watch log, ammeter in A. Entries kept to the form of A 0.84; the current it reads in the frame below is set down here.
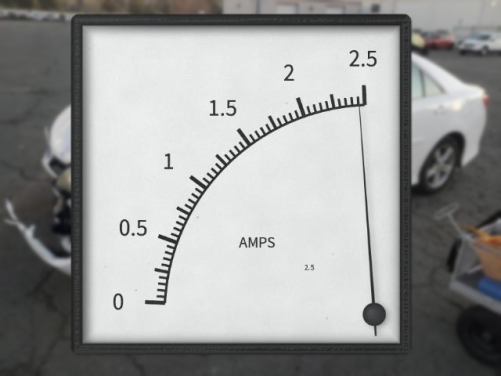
A 2.45
